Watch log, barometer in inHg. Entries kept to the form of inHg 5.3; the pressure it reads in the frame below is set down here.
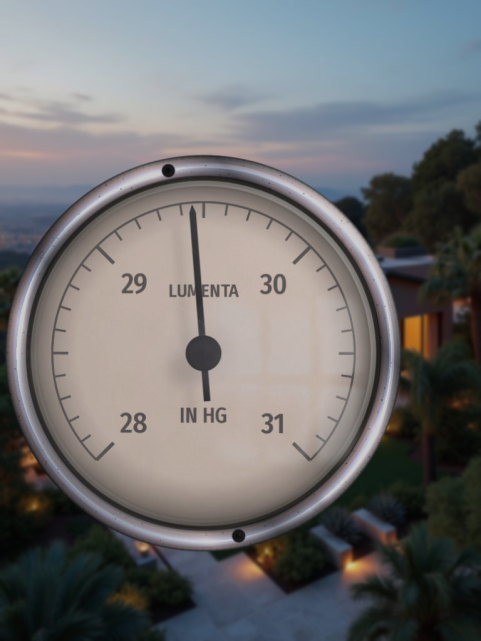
inHg 29.45
